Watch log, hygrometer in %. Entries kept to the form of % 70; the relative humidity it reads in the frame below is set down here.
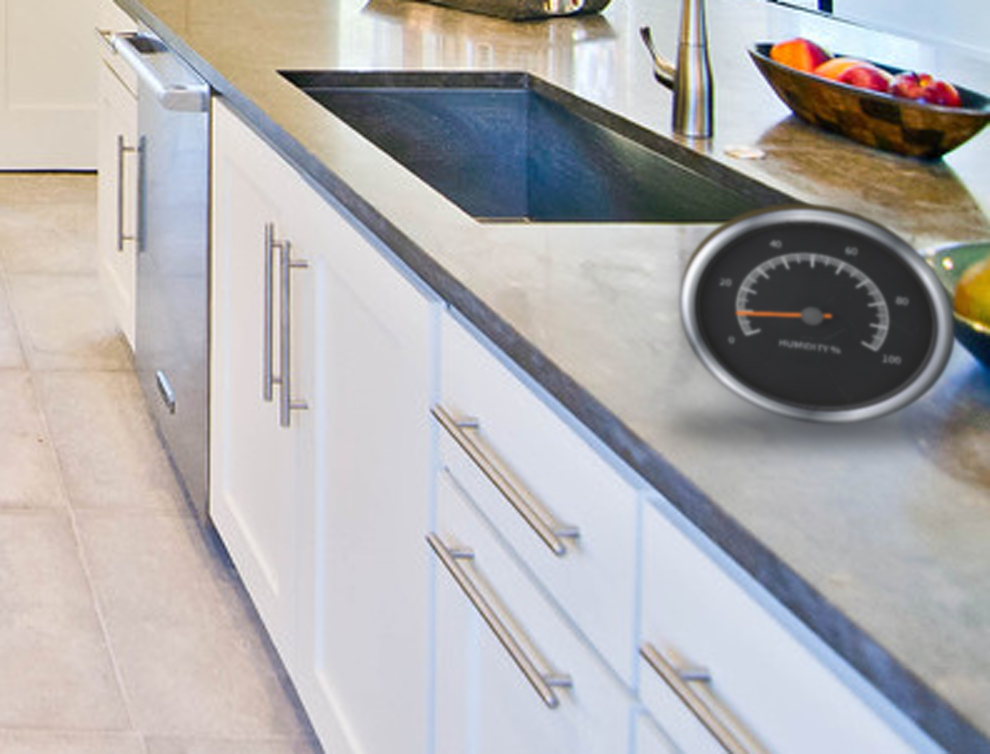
% 10
